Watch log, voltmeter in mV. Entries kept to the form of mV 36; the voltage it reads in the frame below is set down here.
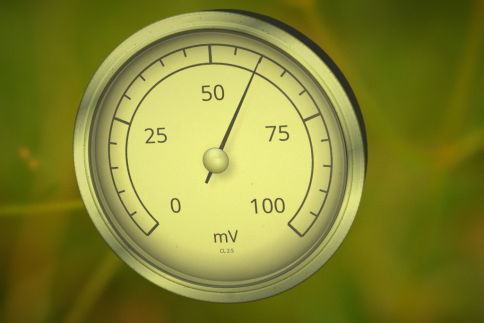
mV 60
